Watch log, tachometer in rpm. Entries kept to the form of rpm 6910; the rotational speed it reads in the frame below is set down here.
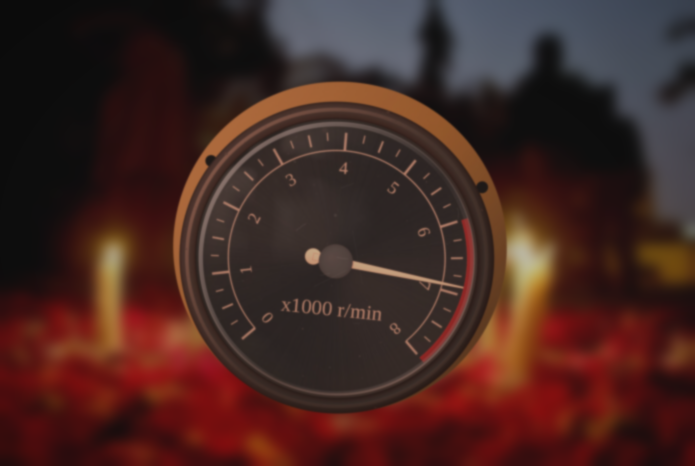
rpm 6875
